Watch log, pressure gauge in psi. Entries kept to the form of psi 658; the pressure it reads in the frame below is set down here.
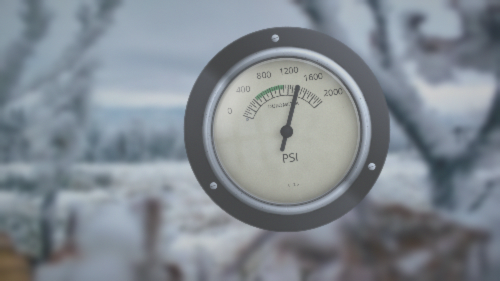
psi 1400
